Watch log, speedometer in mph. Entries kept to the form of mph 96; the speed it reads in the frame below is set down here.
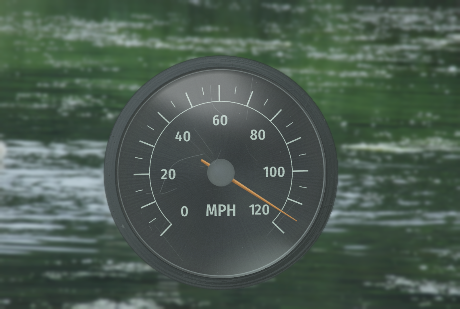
mph 115
